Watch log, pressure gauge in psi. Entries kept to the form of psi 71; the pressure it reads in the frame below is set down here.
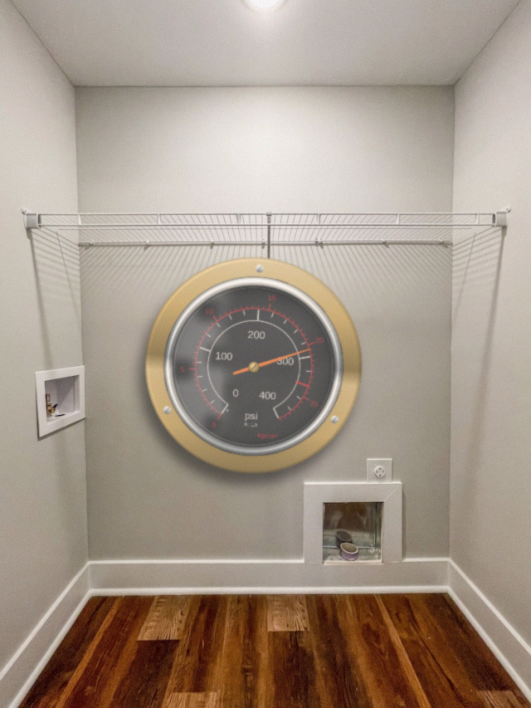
psi 290
